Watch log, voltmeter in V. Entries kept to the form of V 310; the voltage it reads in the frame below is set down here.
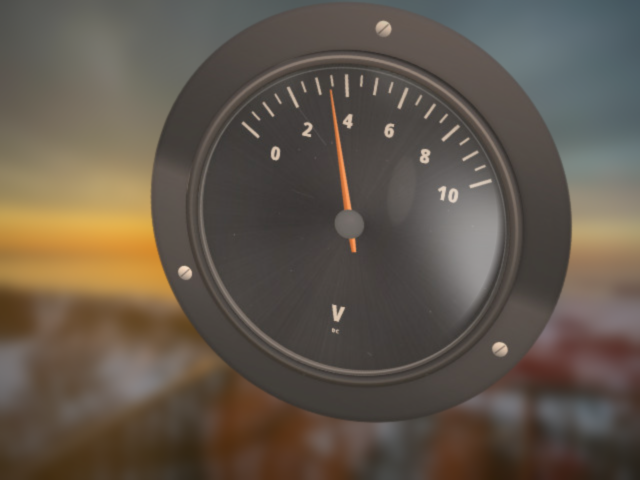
V 3.5
